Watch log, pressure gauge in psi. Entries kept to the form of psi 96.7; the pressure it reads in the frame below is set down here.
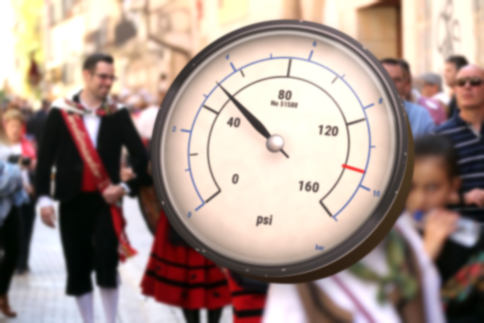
psi 50
